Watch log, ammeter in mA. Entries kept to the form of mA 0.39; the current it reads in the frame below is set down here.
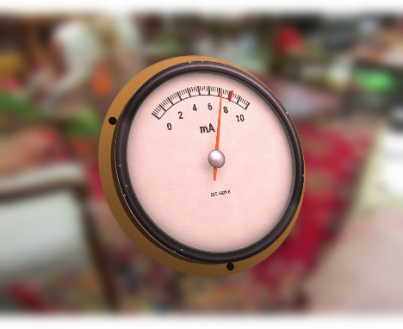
mA 7
